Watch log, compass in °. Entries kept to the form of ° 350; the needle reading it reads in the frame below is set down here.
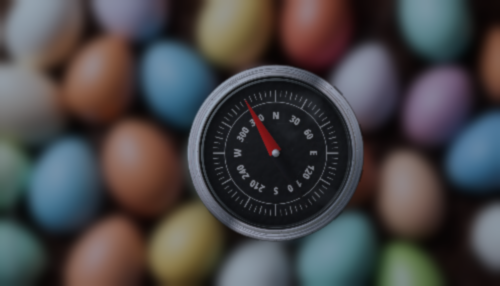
° 330
